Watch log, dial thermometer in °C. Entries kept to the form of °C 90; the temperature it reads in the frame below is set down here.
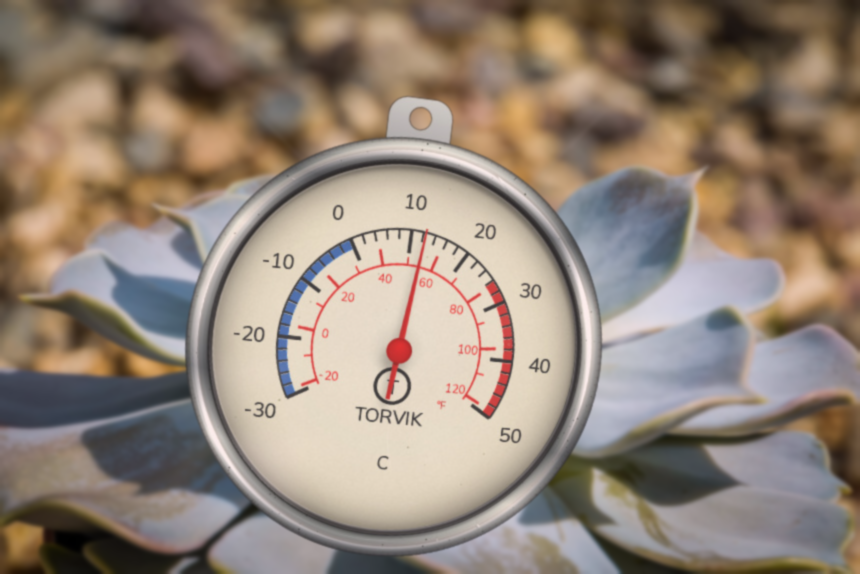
°C 12
